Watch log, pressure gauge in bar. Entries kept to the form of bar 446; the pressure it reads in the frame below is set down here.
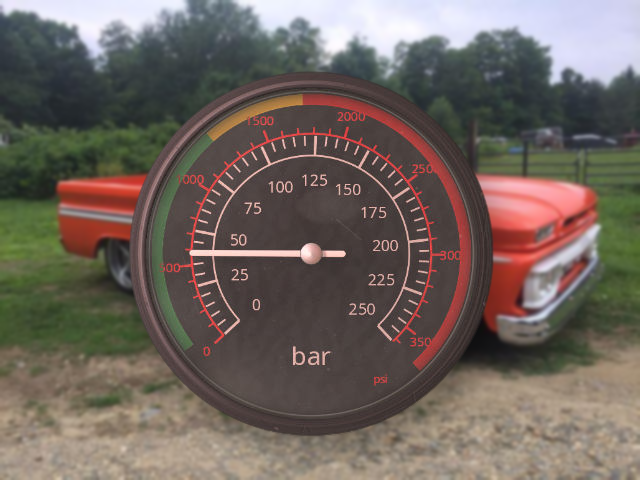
bar 40
